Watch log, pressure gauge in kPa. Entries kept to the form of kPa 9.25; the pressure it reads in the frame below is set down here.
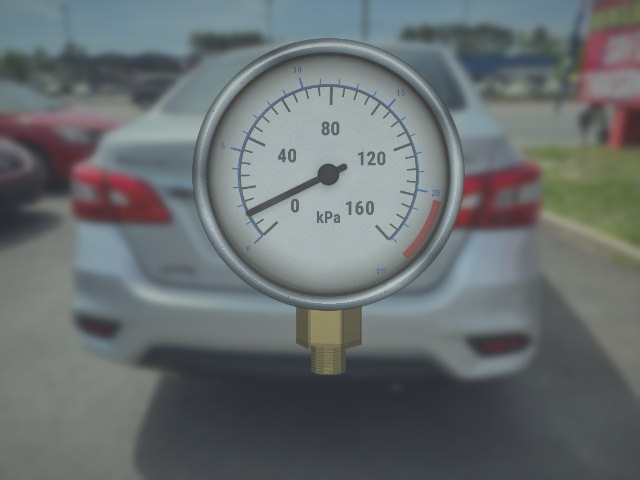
kPa 10
